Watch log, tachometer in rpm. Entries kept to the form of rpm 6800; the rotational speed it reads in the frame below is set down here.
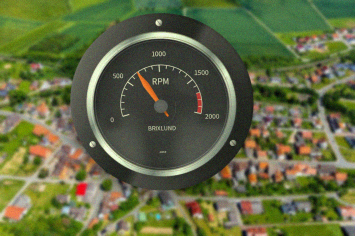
rpm 700
